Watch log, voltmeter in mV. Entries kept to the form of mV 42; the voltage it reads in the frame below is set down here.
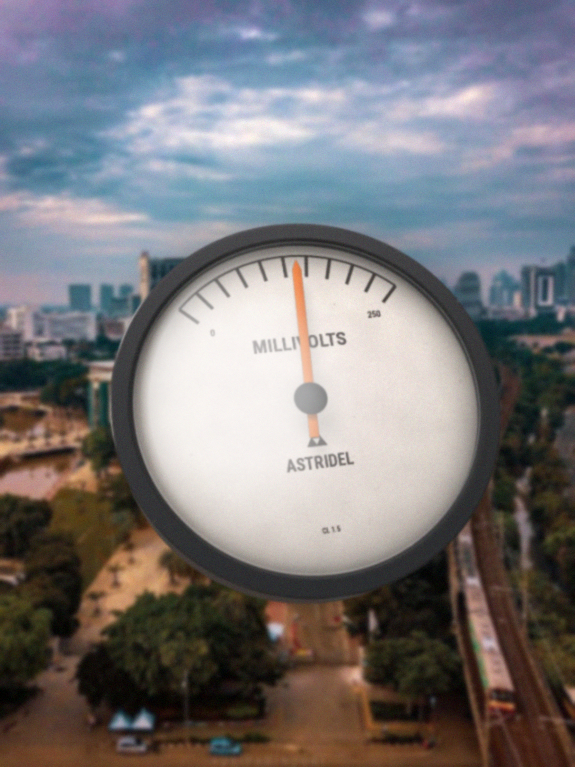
mV 137.5
